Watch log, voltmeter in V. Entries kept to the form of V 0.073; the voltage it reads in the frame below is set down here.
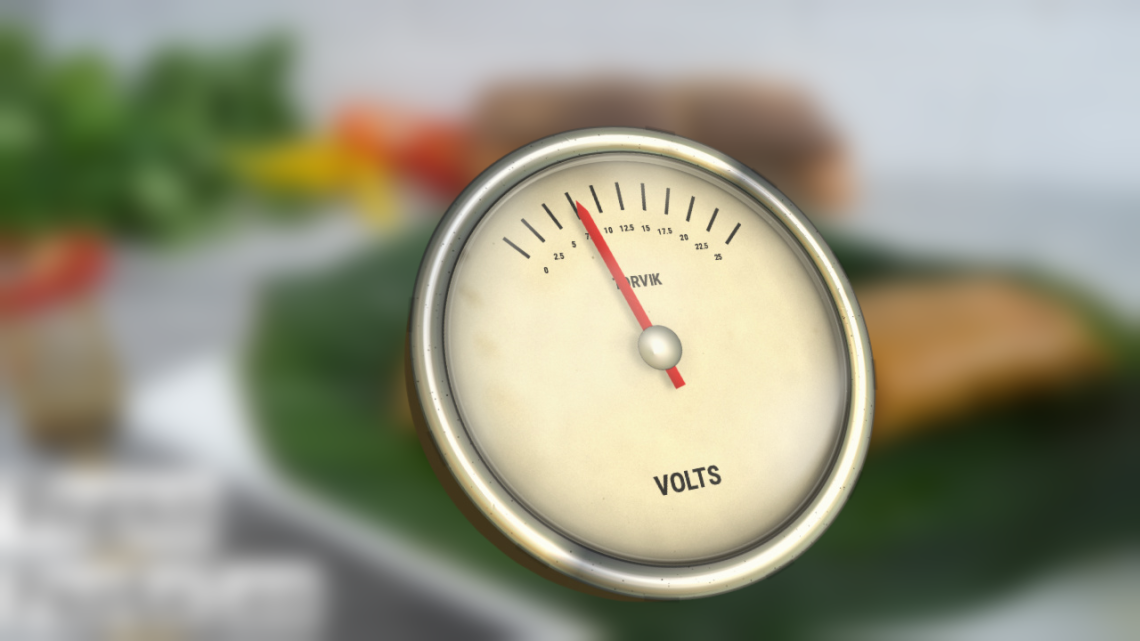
V 7.5
